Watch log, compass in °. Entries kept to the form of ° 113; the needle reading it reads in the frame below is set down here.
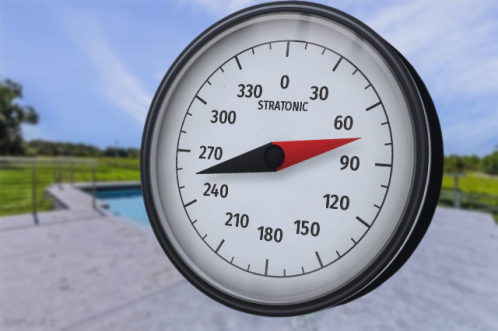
° 75
